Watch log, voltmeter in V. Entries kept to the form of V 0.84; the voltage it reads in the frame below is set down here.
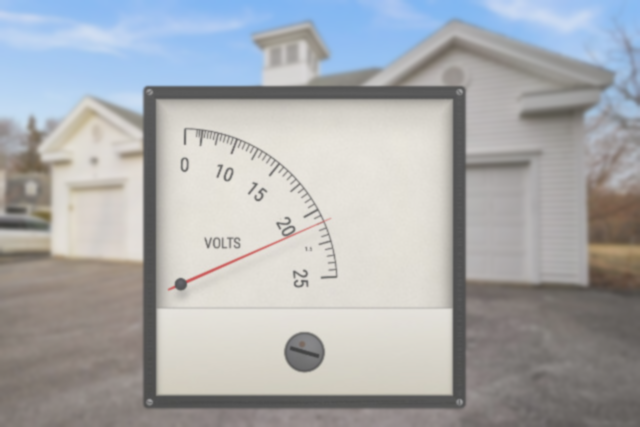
V 21
